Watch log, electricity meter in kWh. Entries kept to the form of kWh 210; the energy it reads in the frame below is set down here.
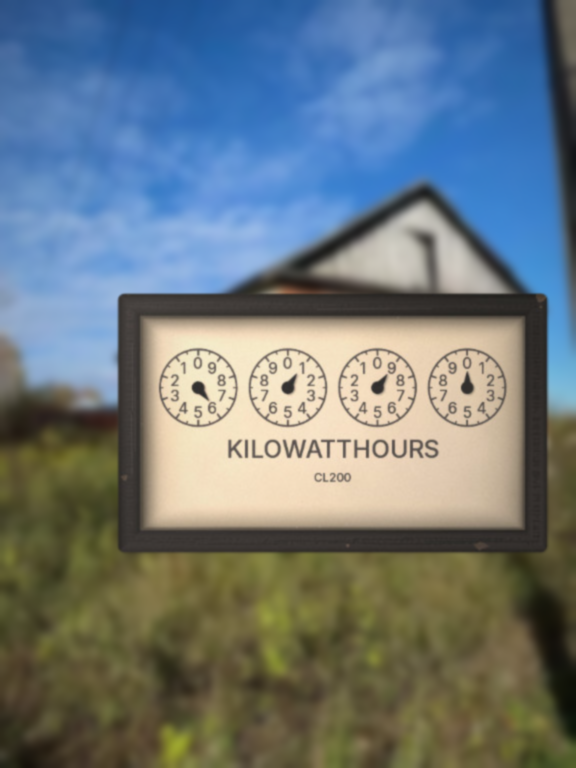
kWh 6090
